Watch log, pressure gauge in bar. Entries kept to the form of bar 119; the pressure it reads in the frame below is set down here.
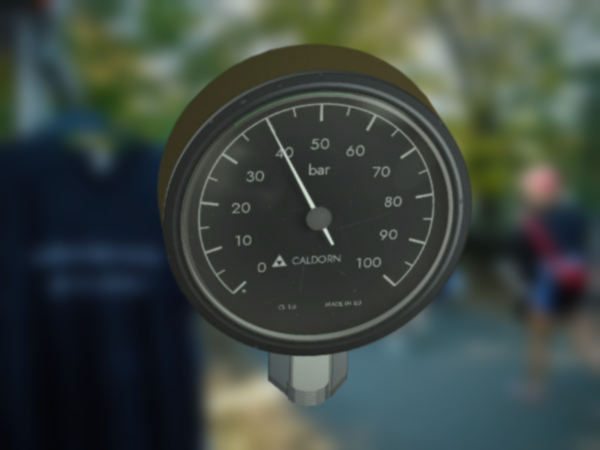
bar 40
